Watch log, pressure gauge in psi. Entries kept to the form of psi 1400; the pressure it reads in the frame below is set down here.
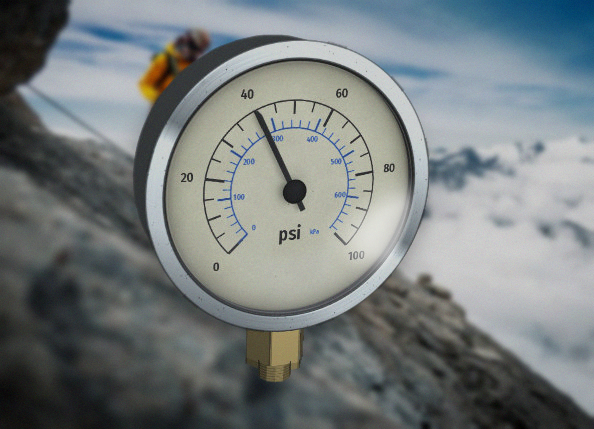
psi 40
